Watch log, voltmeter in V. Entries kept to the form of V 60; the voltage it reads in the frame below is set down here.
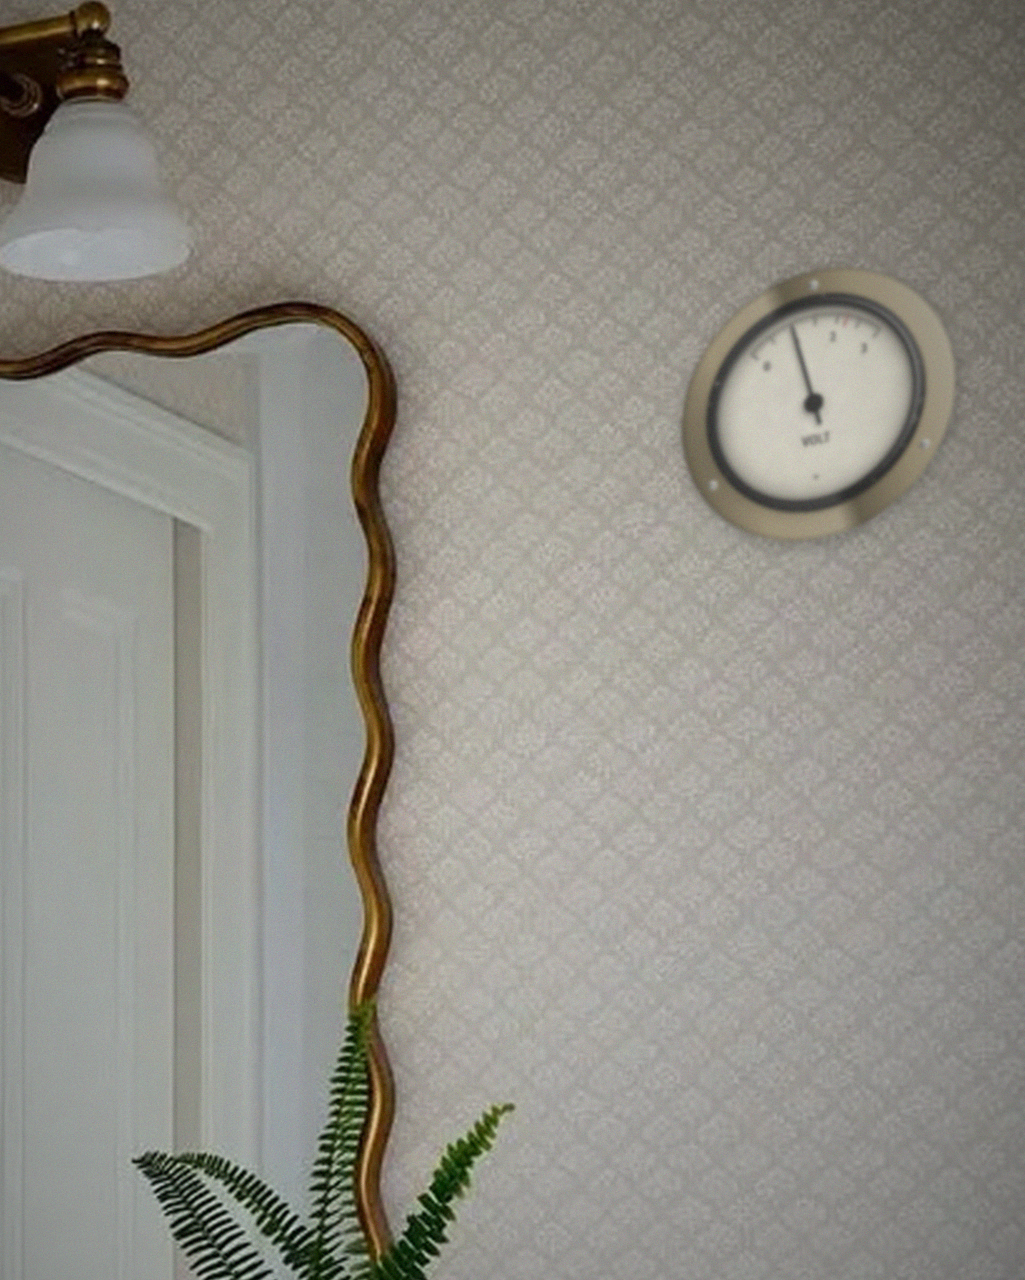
V 1
